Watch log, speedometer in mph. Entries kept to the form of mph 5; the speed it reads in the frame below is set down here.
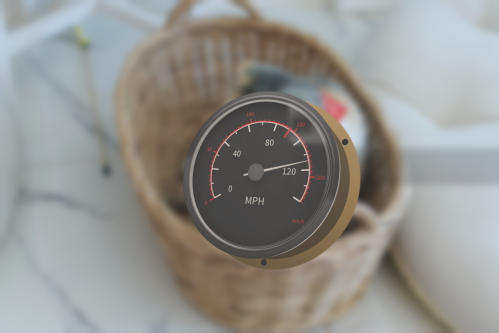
mph 115
